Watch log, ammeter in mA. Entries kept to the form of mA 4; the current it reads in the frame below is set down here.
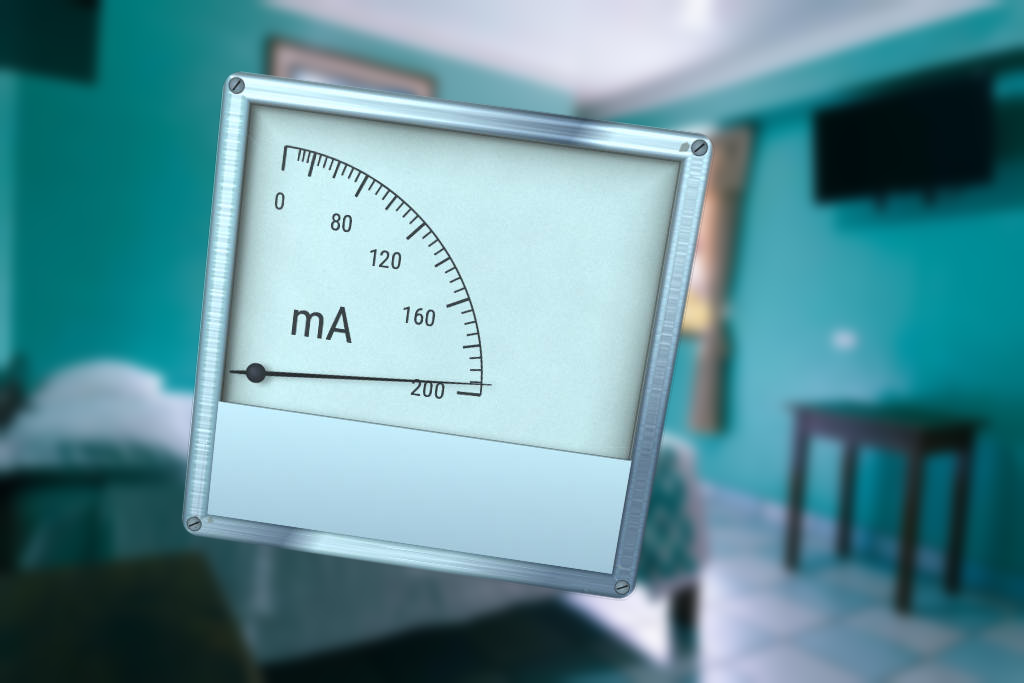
mA 195
